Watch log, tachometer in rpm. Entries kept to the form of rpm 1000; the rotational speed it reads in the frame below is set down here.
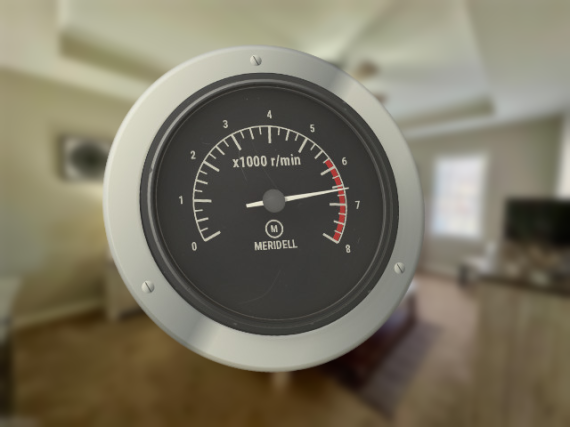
rpm 6625
